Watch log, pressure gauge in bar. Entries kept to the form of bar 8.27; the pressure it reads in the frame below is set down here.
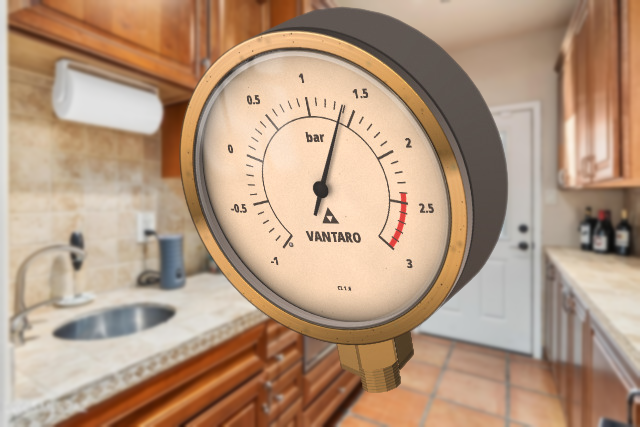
bar 1.4
